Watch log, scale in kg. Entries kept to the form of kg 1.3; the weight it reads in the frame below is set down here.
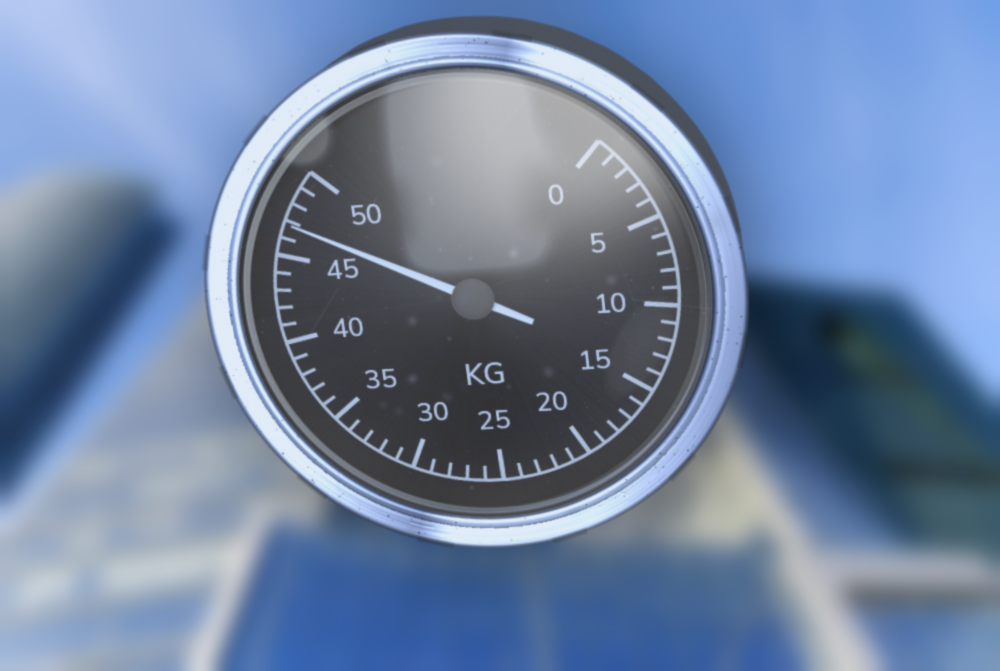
kg 47
